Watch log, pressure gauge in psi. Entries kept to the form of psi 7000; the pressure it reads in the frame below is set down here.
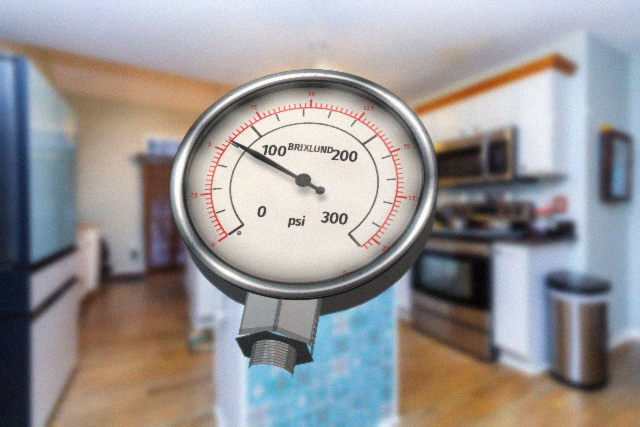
psi 80
